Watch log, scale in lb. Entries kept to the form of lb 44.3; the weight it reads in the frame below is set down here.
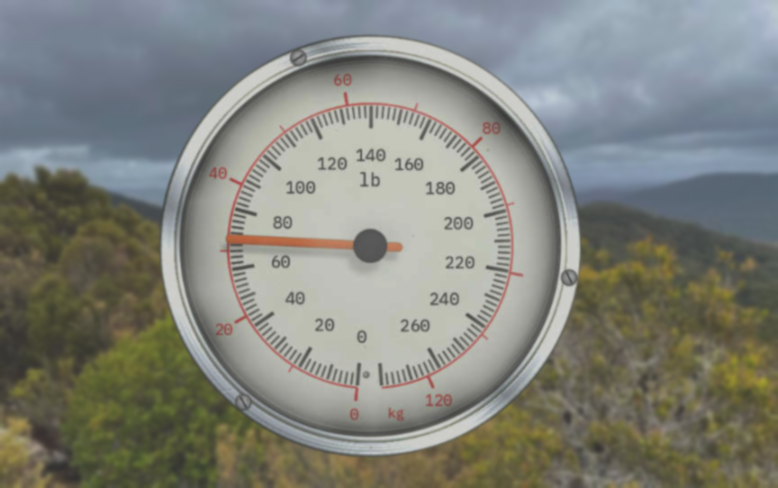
lb 70
